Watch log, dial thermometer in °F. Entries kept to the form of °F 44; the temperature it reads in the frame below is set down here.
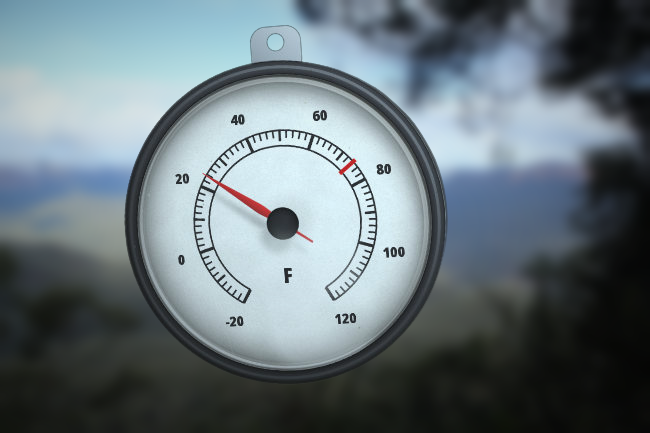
°F 24
